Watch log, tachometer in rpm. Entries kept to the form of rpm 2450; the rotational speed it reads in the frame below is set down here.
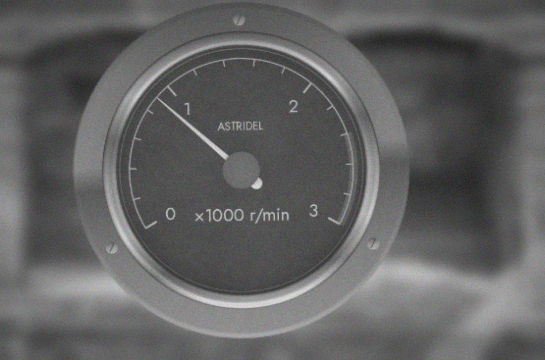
rpm 900
